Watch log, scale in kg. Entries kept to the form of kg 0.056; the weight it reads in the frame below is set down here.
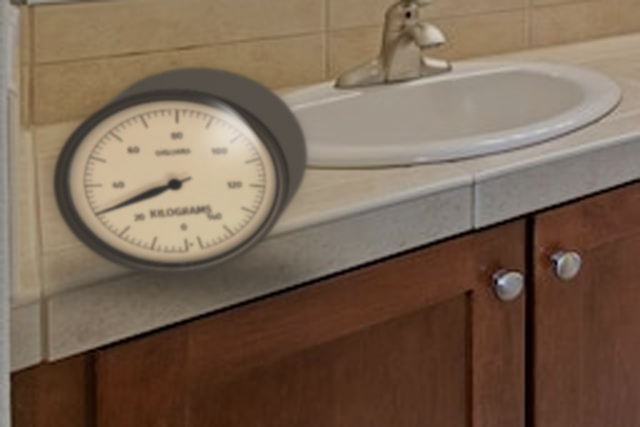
kg 30
